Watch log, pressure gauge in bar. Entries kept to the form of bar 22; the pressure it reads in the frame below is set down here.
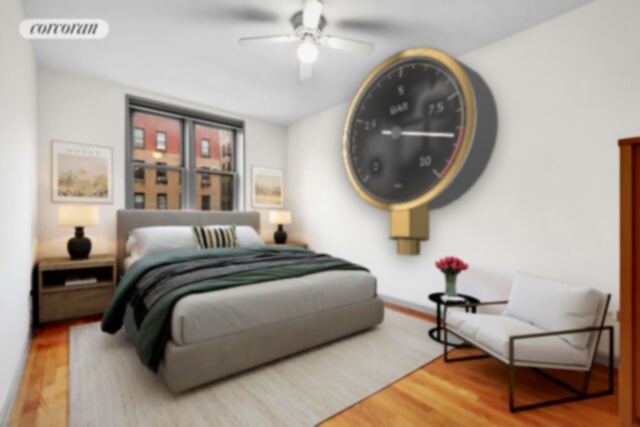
bar 8.75
